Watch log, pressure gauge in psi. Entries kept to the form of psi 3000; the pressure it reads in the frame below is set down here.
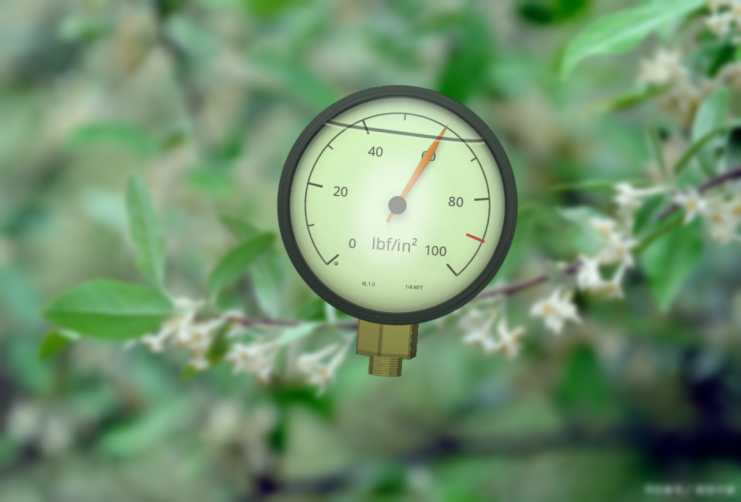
psi 60
